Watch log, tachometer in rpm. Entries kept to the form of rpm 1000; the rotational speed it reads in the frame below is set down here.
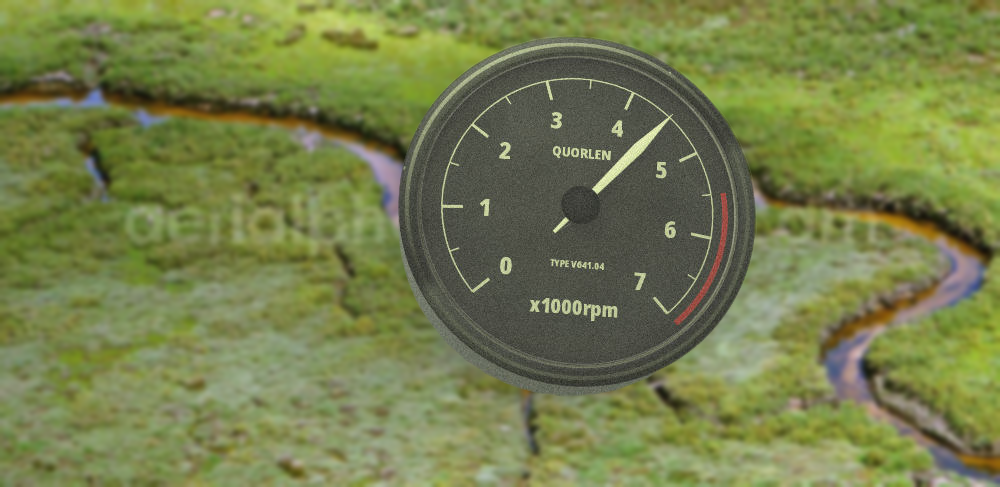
rpm 4500
